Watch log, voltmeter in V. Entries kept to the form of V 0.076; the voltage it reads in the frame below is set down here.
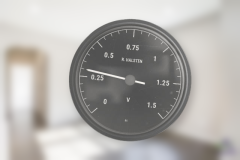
V 0.3
